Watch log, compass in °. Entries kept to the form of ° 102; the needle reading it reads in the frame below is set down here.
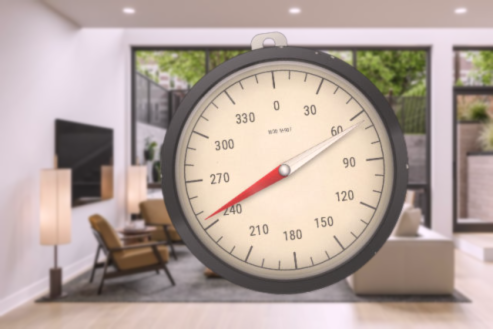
° 245
